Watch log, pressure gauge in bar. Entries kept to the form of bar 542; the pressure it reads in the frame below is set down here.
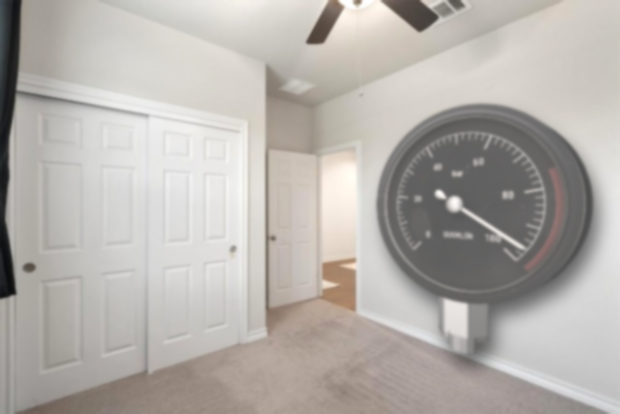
bar 96
